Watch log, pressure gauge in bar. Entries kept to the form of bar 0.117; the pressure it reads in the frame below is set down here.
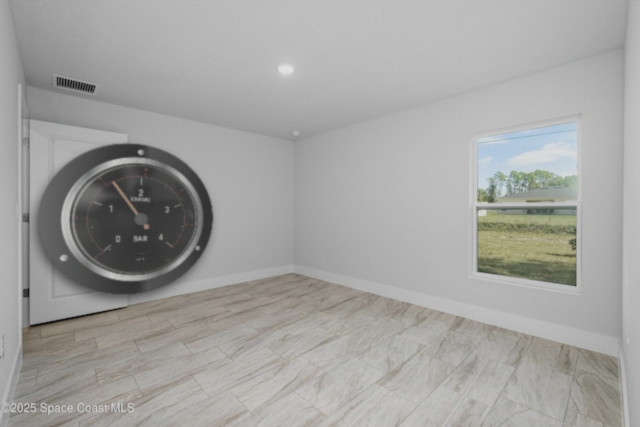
bar 1.5
